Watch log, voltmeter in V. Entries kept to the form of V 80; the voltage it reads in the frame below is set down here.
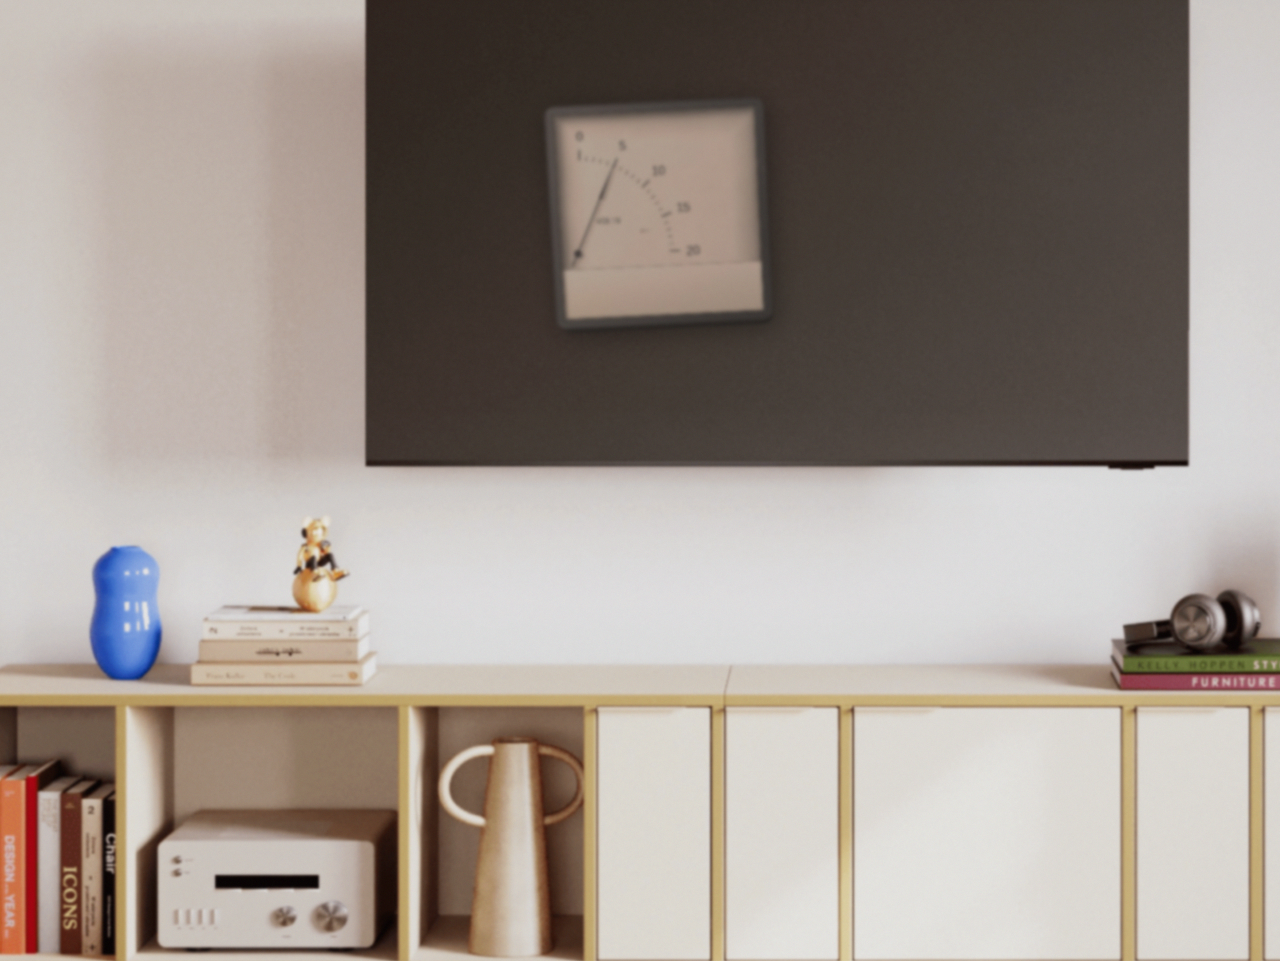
V 5
